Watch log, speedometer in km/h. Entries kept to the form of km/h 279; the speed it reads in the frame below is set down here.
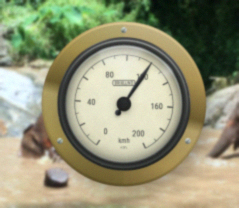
km/h 120
